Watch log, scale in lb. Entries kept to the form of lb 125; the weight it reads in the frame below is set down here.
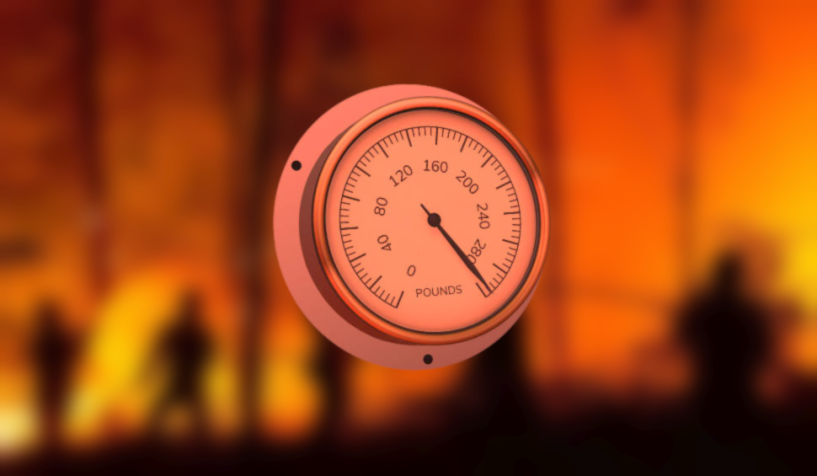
lb 296
